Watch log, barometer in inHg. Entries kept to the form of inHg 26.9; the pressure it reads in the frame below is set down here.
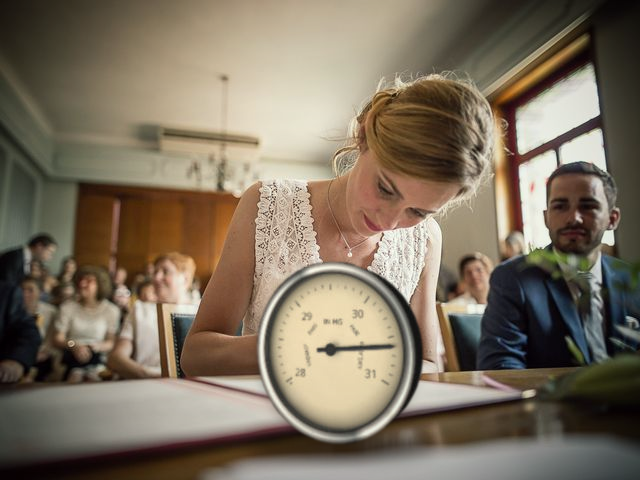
inHg 30.6
